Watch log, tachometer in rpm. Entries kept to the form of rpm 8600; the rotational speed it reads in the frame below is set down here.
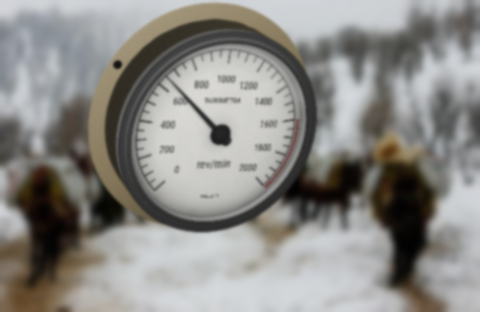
rpm 650
